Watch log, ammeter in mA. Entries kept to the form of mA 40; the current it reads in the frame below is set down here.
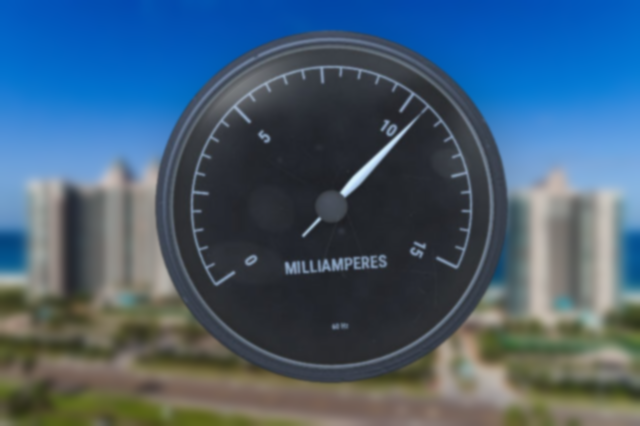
mA 10.5
